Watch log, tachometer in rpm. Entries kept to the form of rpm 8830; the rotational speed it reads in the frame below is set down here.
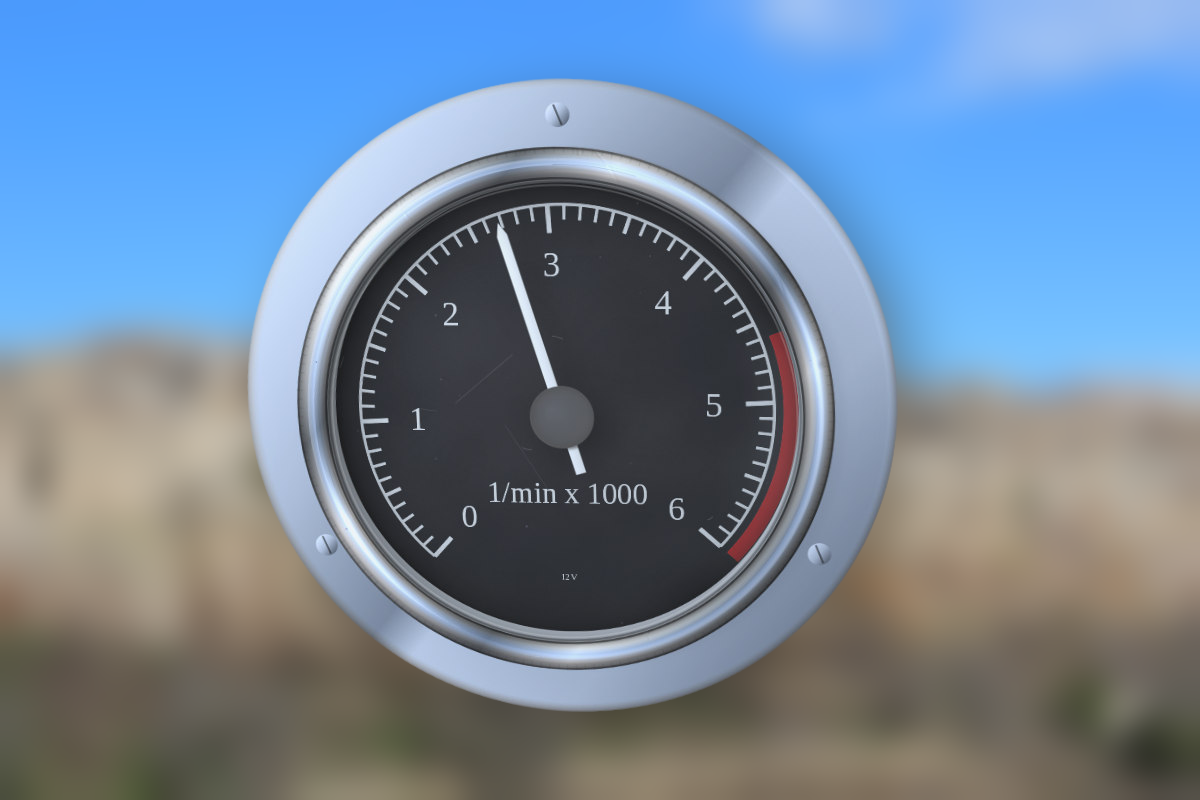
rpm 2700
